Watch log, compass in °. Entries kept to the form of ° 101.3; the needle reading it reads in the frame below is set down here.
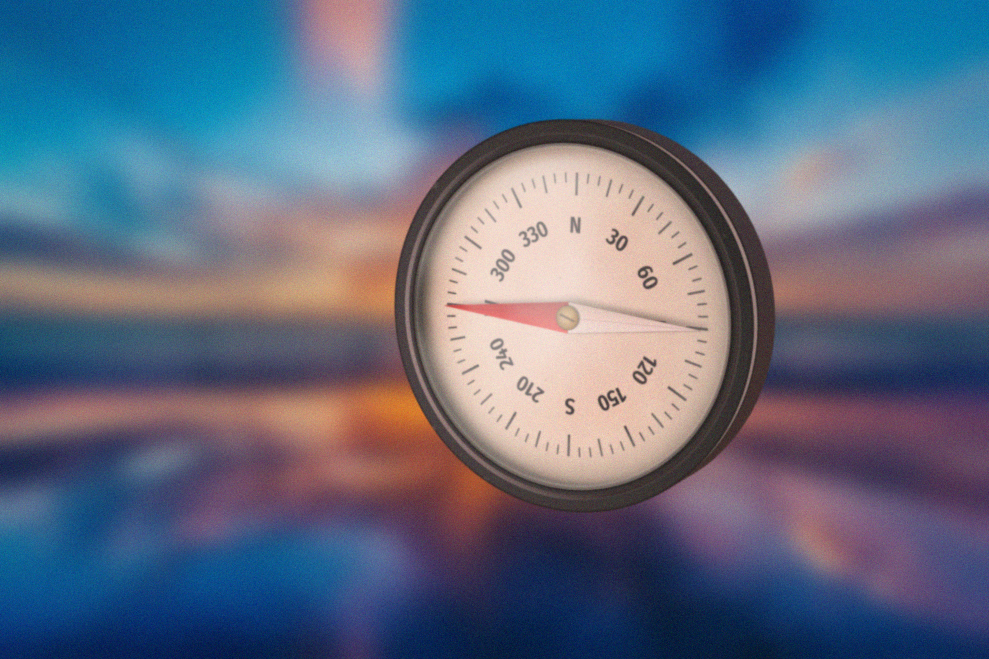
° 270
